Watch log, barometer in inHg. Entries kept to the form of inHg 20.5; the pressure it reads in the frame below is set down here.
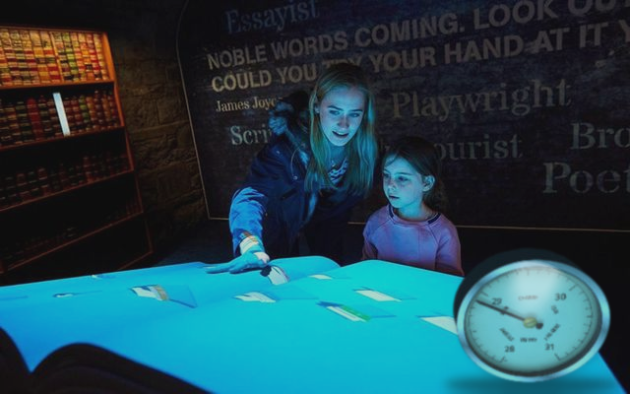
inHg 28.9
